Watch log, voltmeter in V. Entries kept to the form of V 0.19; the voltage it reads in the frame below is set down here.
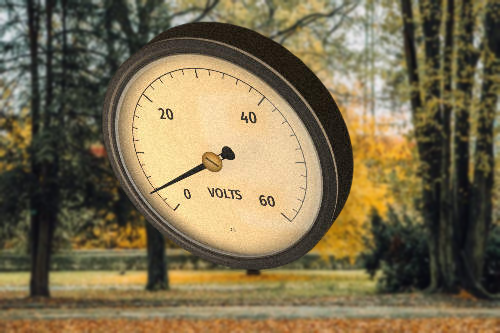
V 4
